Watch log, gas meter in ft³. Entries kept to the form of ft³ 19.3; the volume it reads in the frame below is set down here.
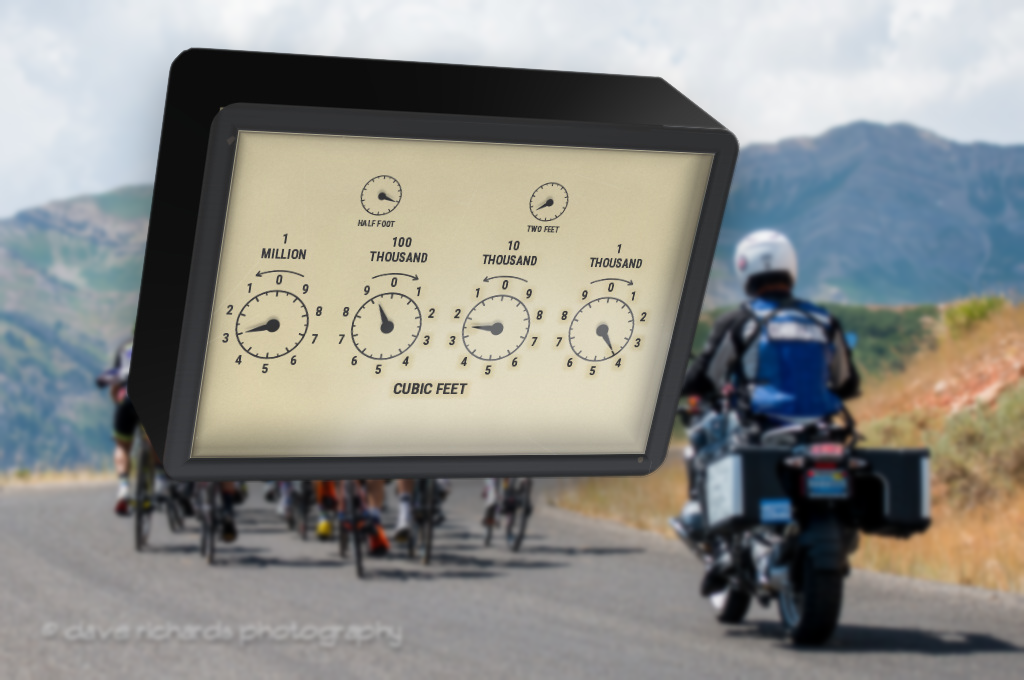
ft³ 292400
